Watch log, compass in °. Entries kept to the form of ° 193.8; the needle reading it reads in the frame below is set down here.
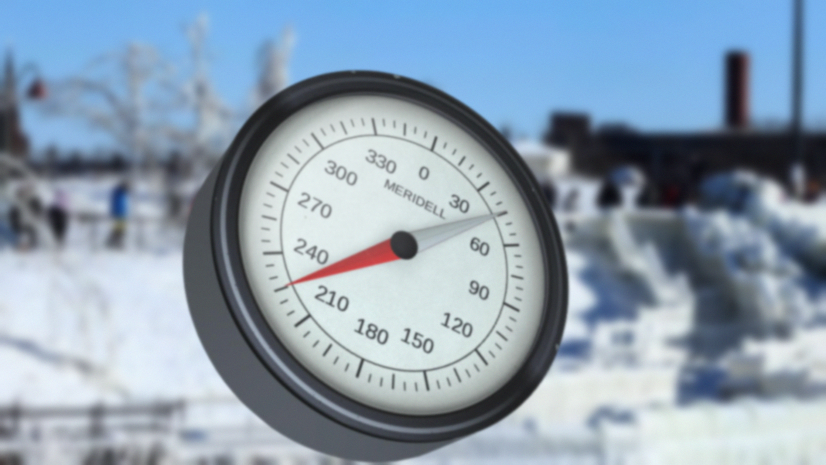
° 225
